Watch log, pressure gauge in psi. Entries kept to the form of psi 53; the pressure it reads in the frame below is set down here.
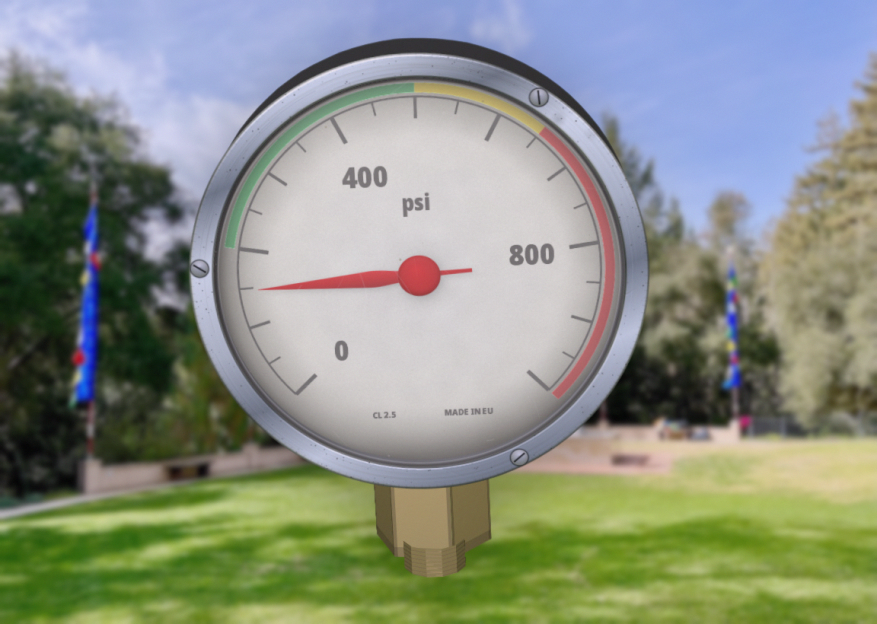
psi 150
